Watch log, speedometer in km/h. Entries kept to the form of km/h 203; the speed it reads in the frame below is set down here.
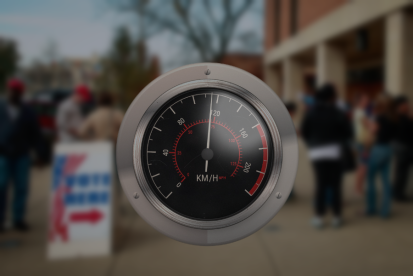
km/h 115
